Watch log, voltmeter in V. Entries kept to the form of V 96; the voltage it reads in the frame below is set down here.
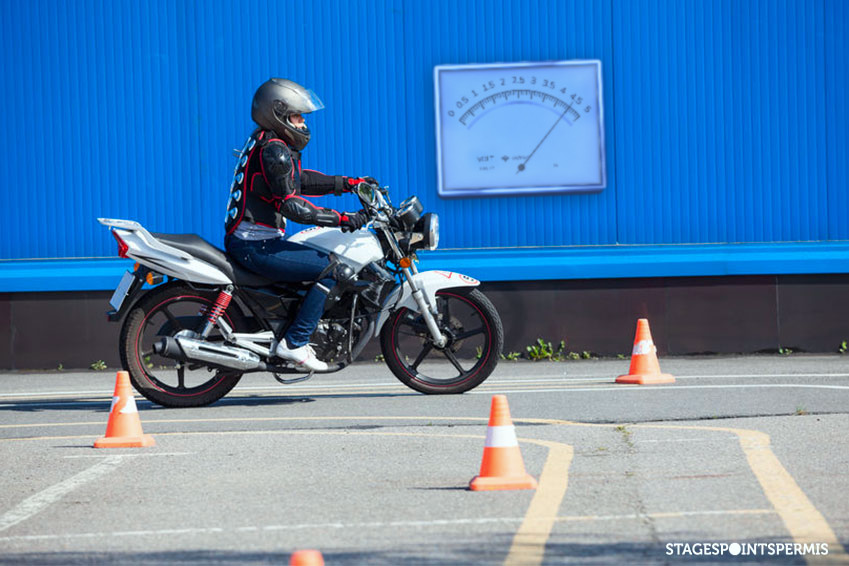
V 4.5
